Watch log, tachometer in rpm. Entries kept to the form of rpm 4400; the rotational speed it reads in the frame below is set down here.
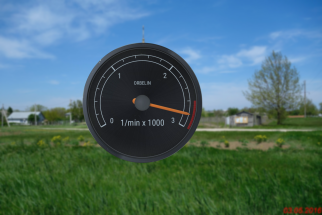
rpm 2800
